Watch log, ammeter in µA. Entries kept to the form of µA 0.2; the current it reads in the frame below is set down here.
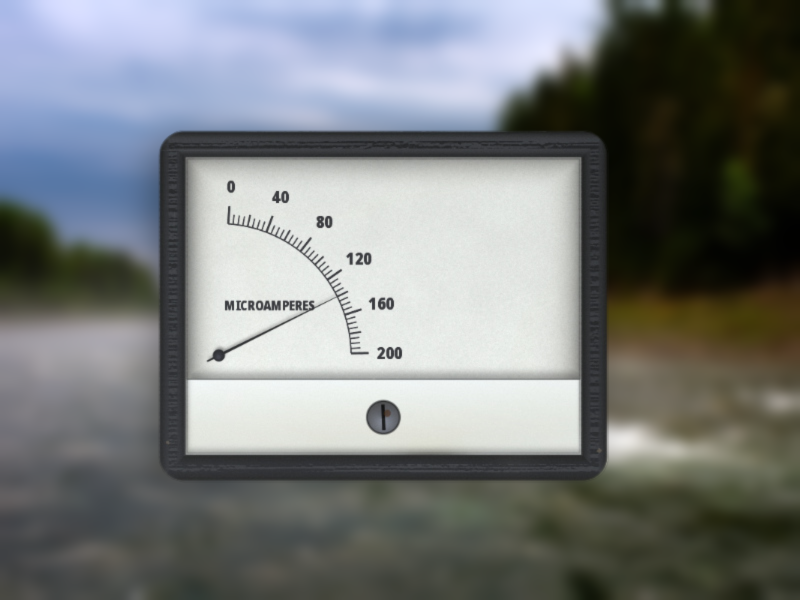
µA 140
